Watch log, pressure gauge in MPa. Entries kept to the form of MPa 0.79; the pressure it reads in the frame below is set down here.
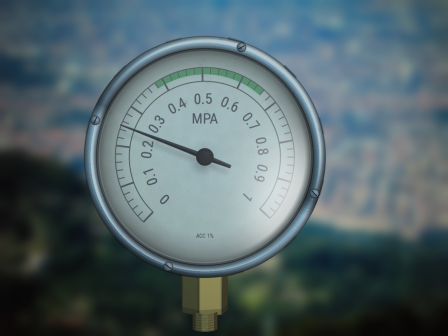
MPa 0.25
